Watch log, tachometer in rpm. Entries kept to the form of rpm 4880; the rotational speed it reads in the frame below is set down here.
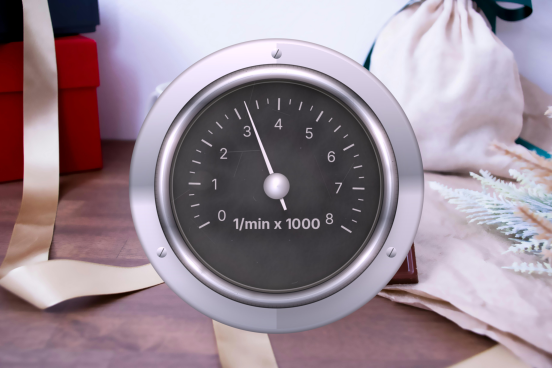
rpm 3250
